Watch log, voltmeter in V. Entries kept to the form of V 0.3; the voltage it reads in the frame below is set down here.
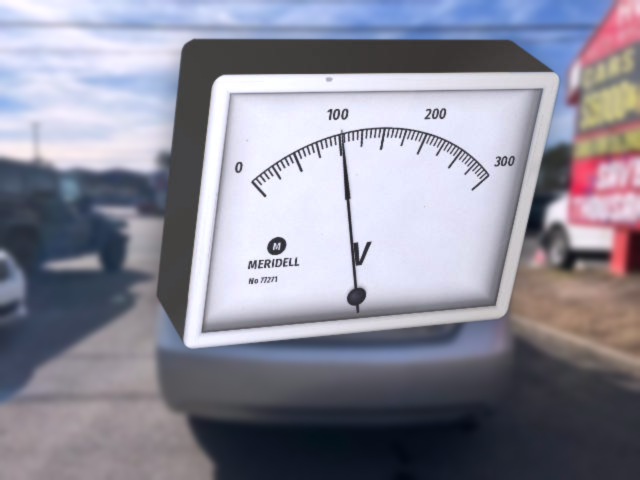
V 100
